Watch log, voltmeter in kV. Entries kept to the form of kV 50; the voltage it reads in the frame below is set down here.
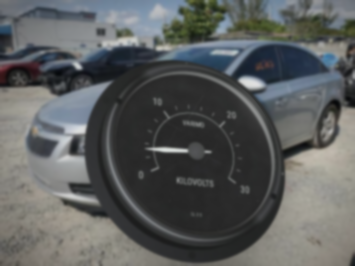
kV 3
